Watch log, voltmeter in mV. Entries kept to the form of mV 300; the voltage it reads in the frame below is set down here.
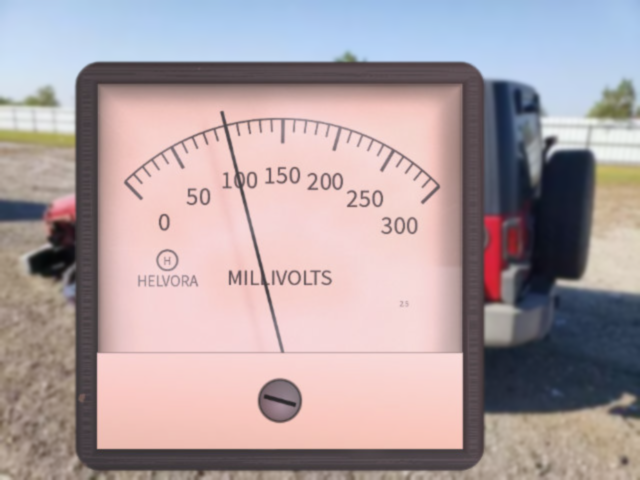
mV 100
